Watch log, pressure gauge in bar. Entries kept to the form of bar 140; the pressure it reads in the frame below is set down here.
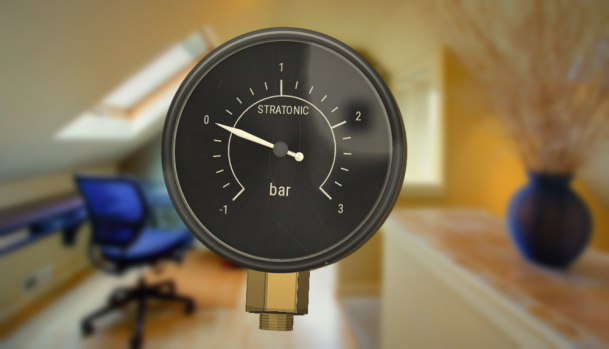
bar 0
